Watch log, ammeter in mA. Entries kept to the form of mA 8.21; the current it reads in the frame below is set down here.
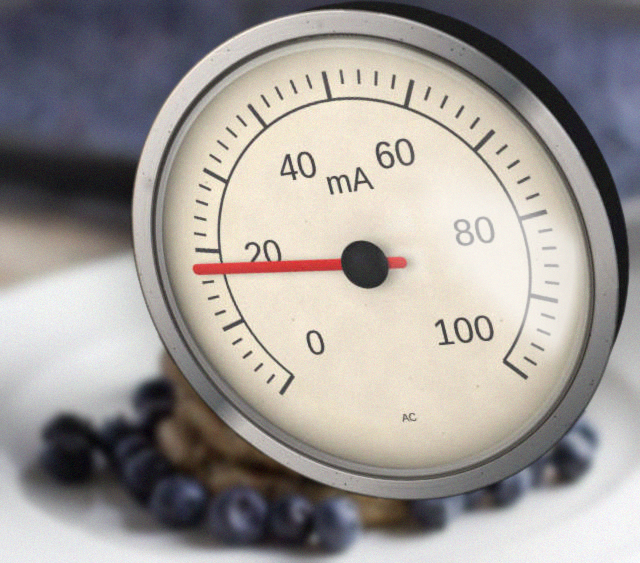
mA 18
